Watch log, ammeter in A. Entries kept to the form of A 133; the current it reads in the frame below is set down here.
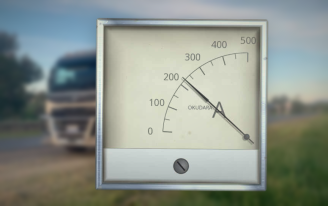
A 225
